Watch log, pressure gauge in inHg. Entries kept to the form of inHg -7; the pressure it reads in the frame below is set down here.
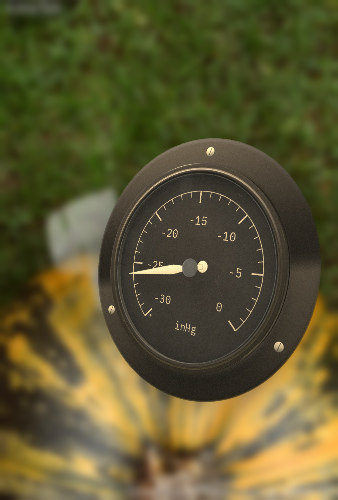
inHg -26
